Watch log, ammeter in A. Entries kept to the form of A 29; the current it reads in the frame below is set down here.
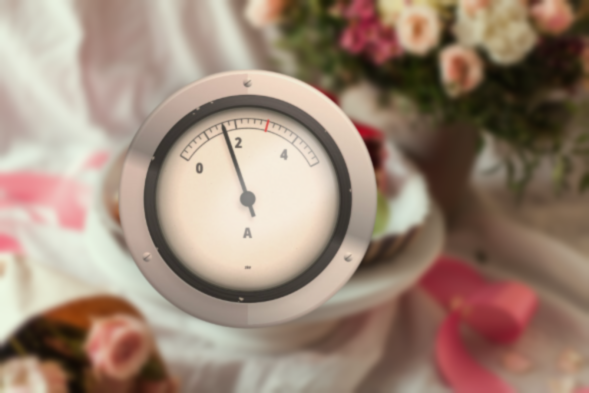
A 1.6
